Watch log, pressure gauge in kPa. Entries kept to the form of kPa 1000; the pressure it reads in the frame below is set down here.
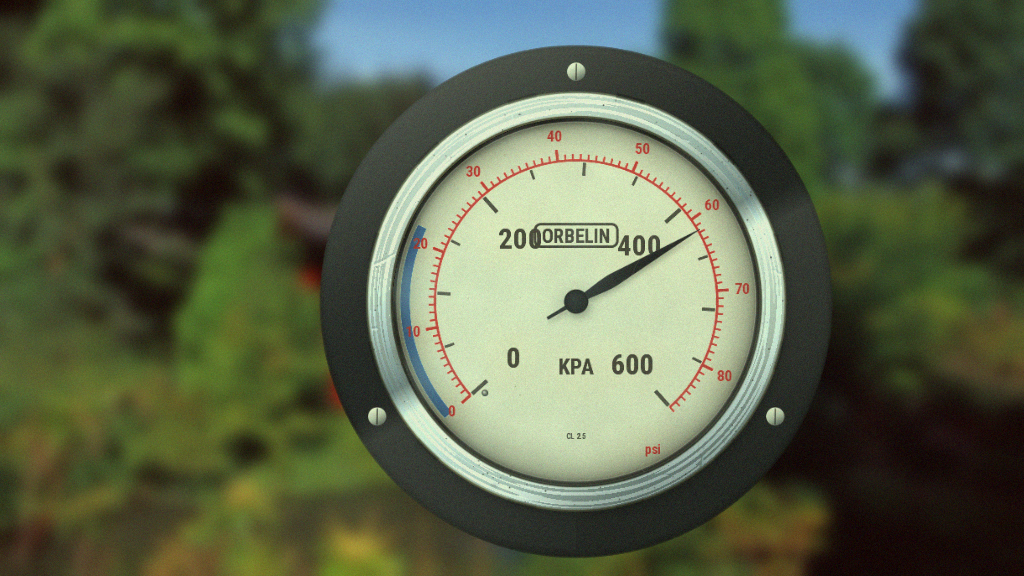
kPa 425
